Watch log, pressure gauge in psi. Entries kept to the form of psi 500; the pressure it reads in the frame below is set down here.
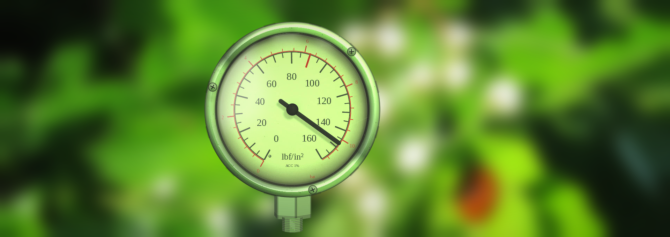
psi 147.5
